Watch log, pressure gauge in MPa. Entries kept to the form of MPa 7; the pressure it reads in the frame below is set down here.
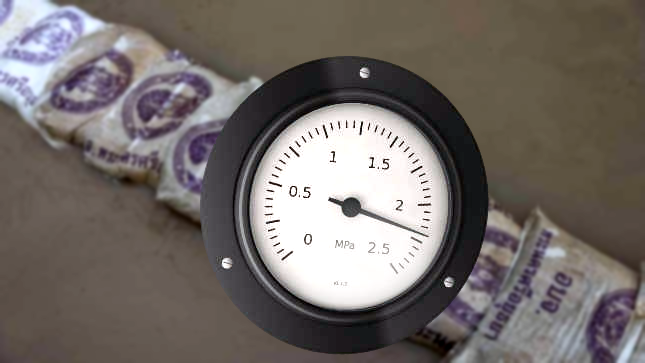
MPa 2.2
